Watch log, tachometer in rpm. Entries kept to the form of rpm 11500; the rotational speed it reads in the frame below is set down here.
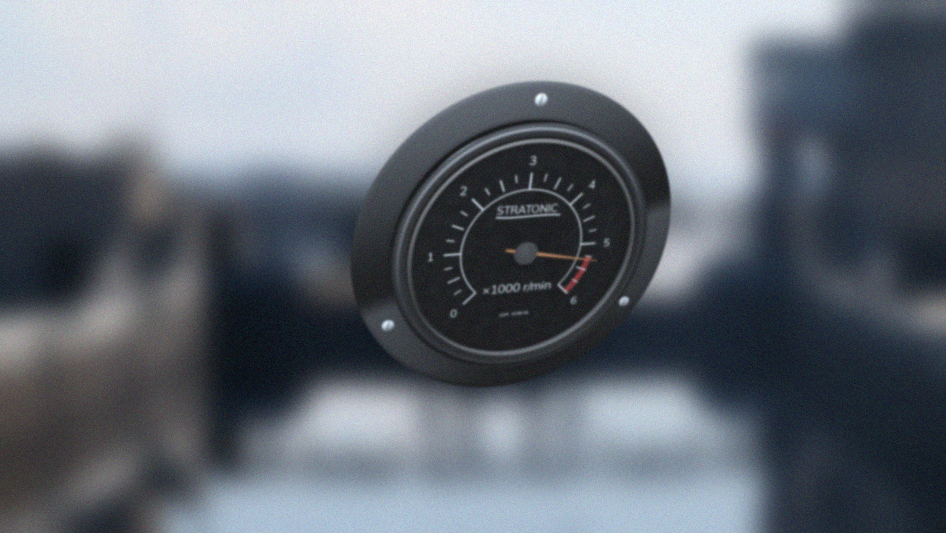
rpm 5250
